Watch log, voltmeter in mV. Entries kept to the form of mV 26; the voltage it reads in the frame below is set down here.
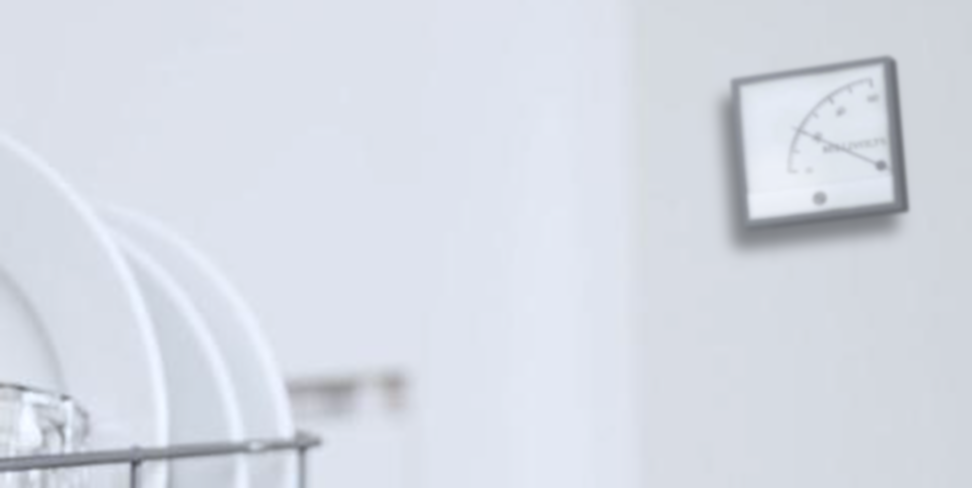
mV 20
